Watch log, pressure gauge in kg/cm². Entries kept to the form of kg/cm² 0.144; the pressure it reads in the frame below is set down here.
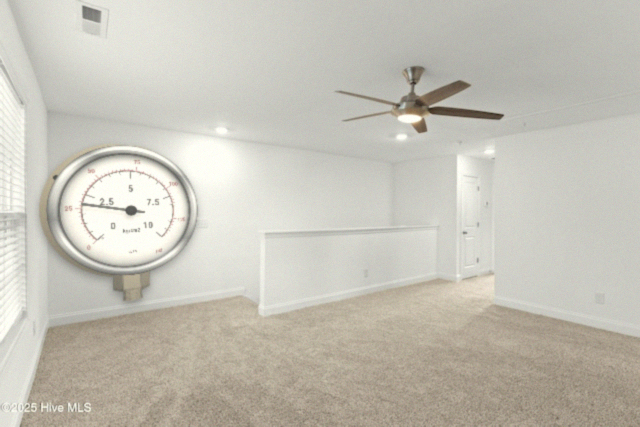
kg/cm² 2
